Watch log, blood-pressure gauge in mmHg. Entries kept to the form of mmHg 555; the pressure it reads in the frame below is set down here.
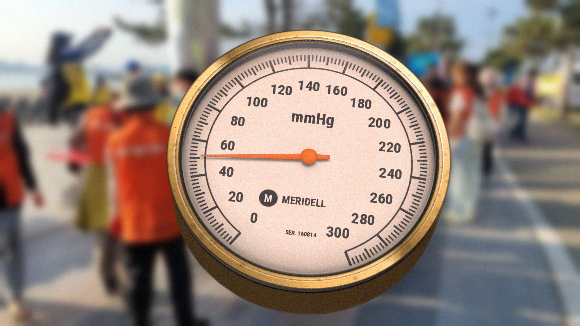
mmHg 50
